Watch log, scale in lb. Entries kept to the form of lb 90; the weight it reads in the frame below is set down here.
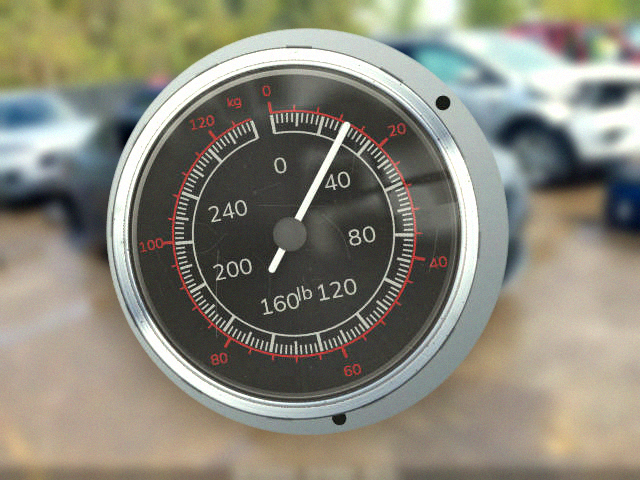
lb 30
